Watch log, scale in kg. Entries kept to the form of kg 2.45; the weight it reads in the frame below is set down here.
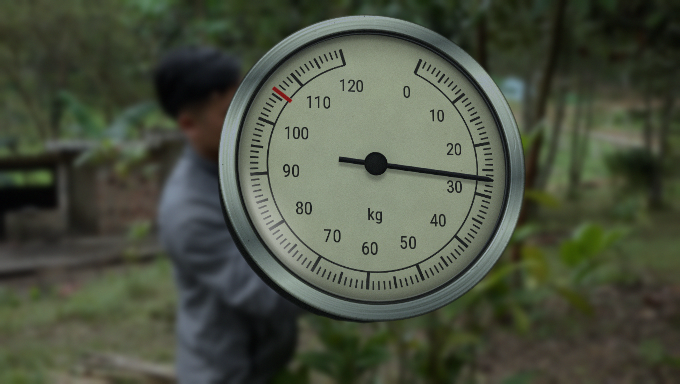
kg 27
